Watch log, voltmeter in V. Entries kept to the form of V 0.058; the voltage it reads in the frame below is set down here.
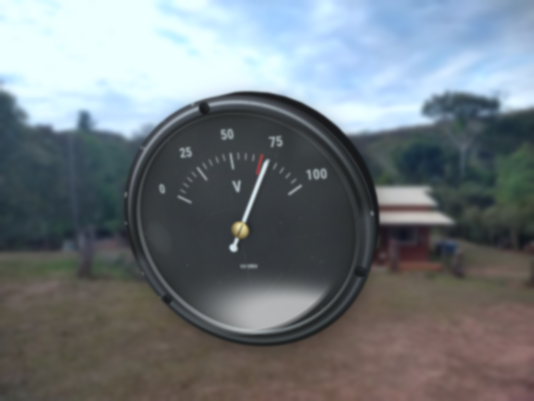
V 75
